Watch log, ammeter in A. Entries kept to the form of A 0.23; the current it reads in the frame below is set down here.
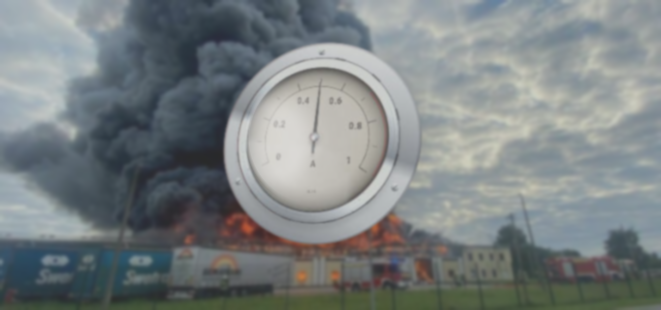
A 0.5
